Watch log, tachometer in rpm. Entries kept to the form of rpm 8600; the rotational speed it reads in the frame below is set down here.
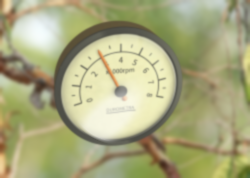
rpm 3000
